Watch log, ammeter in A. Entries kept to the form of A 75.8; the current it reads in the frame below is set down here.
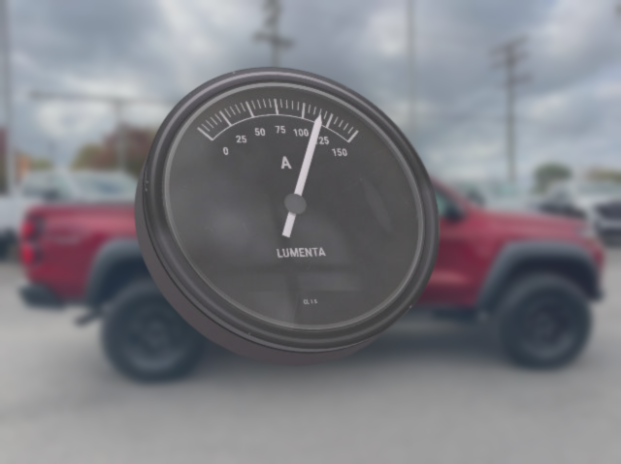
A 115
